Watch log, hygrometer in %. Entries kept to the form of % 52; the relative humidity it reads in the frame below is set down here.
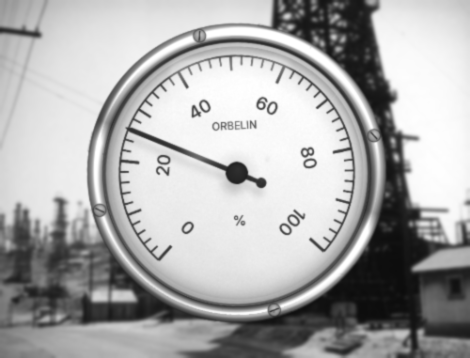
% 26
